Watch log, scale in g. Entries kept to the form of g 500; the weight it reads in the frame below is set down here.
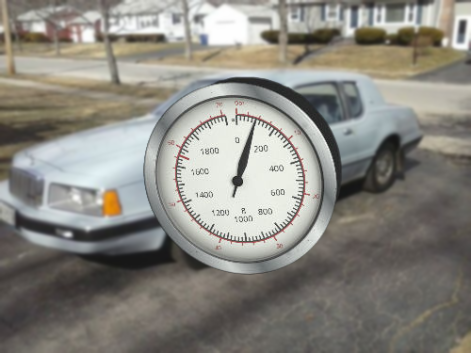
g 100
